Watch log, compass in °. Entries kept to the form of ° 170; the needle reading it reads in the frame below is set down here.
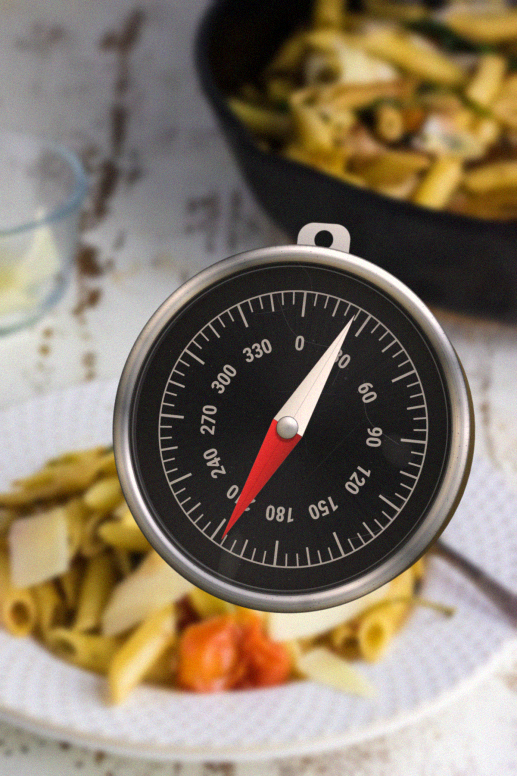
° 205
